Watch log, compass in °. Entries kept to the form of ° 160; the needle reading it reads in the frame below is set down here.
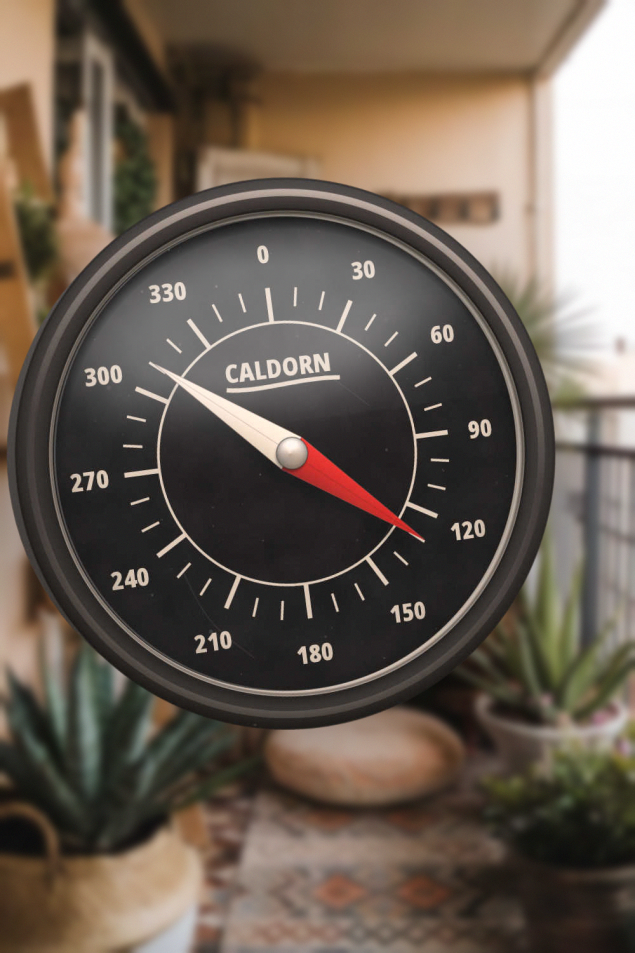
° 130
